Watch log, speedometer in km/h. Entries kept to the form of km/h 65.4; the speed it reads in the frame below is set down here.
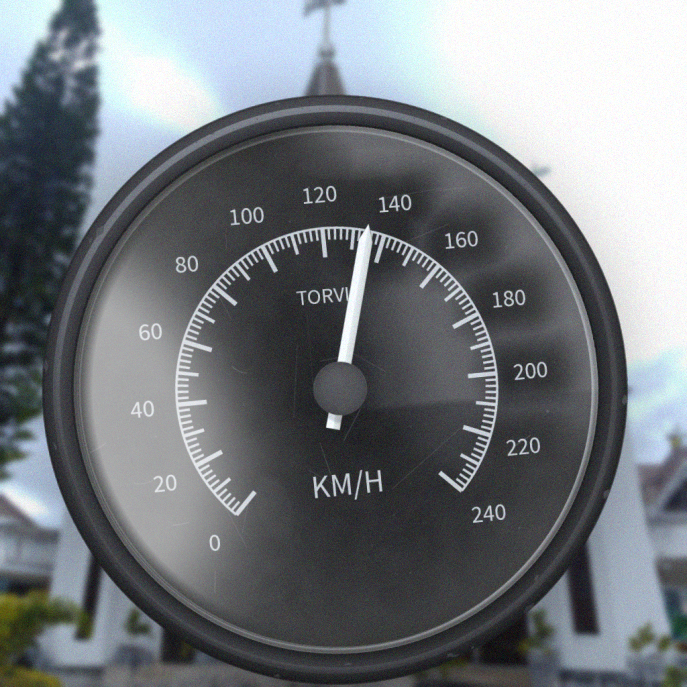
km/h 134
